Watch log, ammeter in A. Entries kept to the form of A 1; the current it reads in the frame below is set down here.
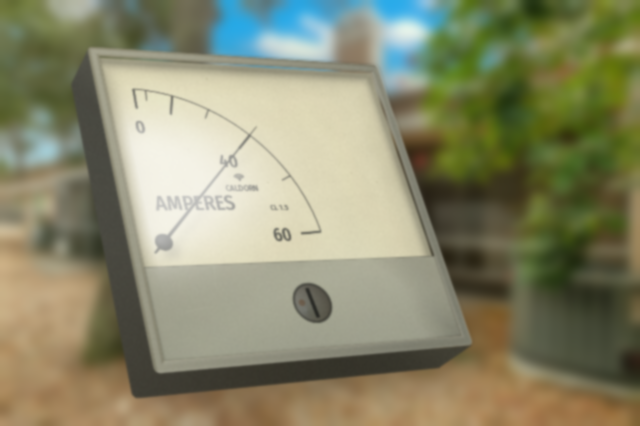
A 40
